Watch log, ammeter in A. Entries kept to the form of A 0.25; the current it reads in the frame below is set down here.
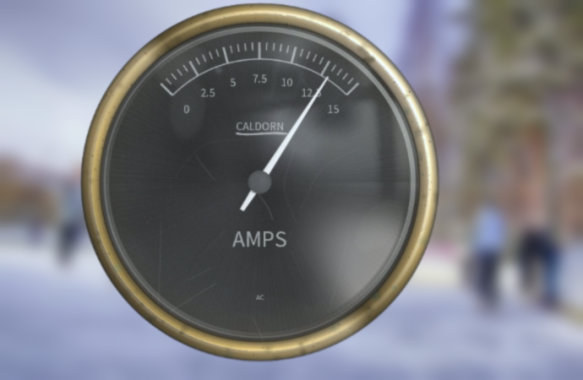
A 13
